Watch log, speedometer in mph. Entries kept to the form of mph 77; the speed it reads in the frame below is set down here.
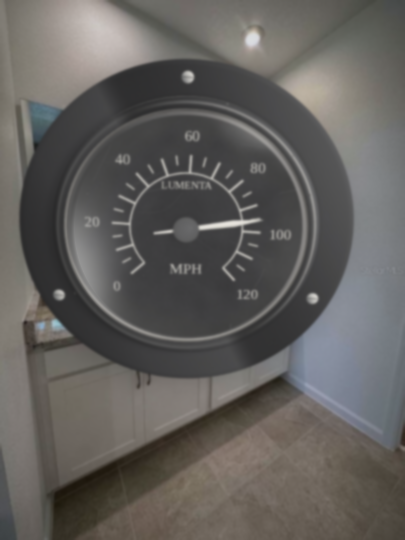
mph 95
